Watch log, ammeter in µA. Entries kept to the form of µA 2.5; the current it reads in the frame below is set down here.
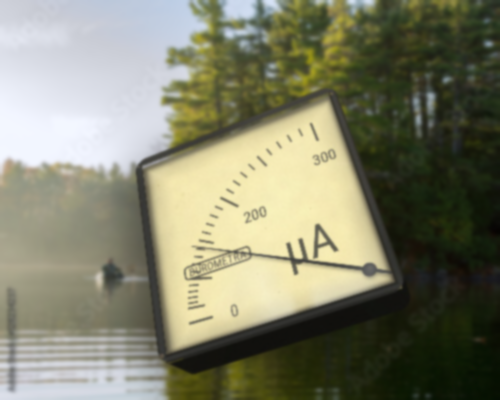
µA 140
